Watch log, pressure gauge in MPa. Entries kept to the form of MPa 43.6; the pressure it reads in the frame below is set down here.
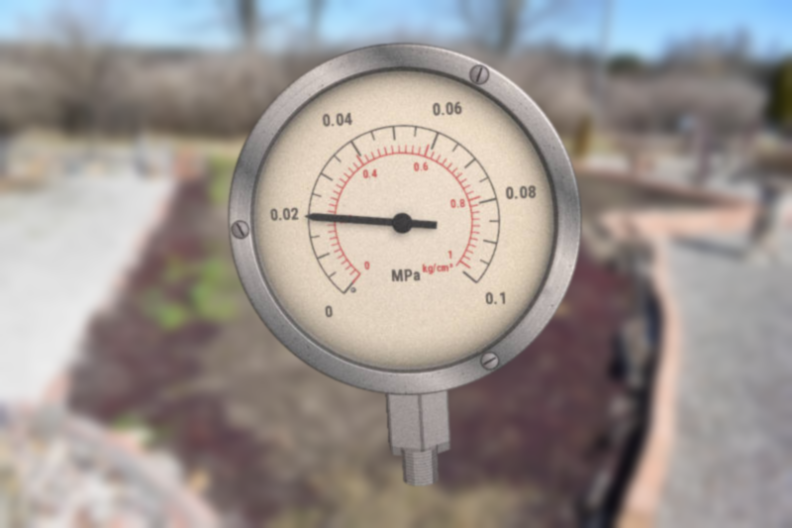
MPa 0.02
